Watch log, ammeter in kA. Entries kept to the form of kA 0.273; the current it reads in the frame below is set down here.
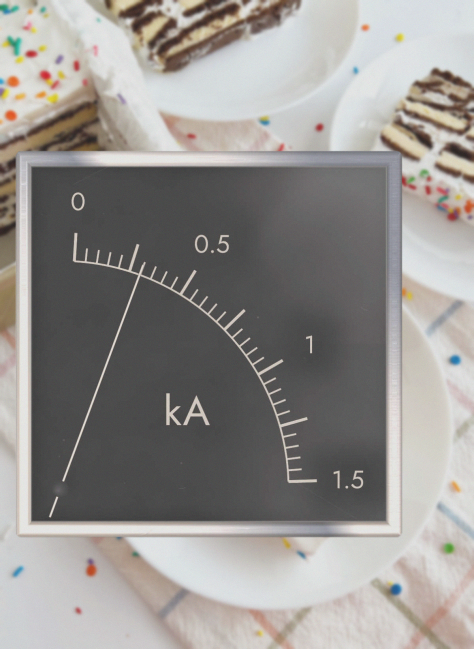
kA 0.3
